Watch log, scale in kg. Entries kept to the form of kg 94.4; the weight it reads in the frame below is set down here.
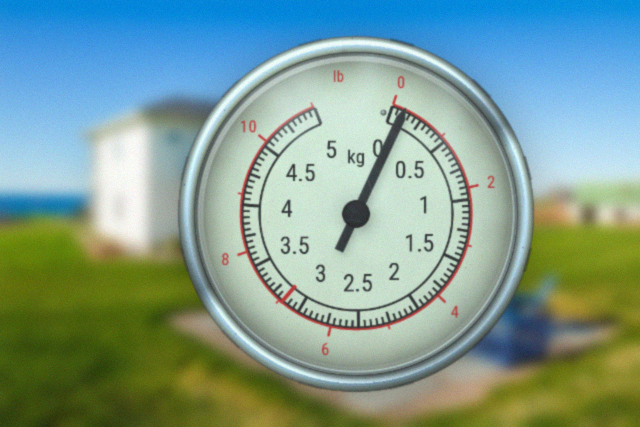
kg 0.1
